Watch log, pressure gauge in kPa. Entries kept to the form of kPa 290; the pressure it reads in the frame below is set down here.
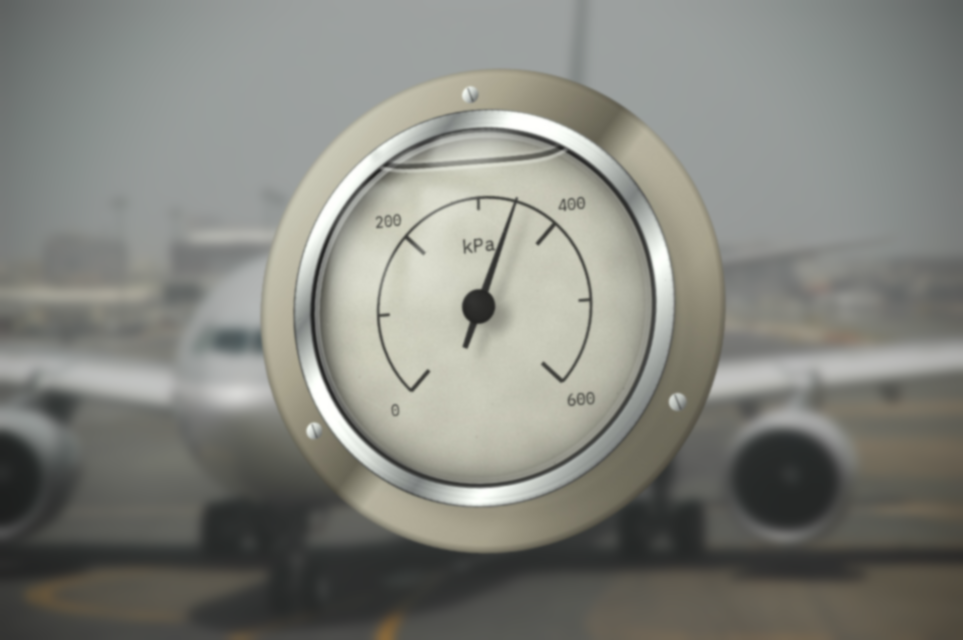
kPa 350
